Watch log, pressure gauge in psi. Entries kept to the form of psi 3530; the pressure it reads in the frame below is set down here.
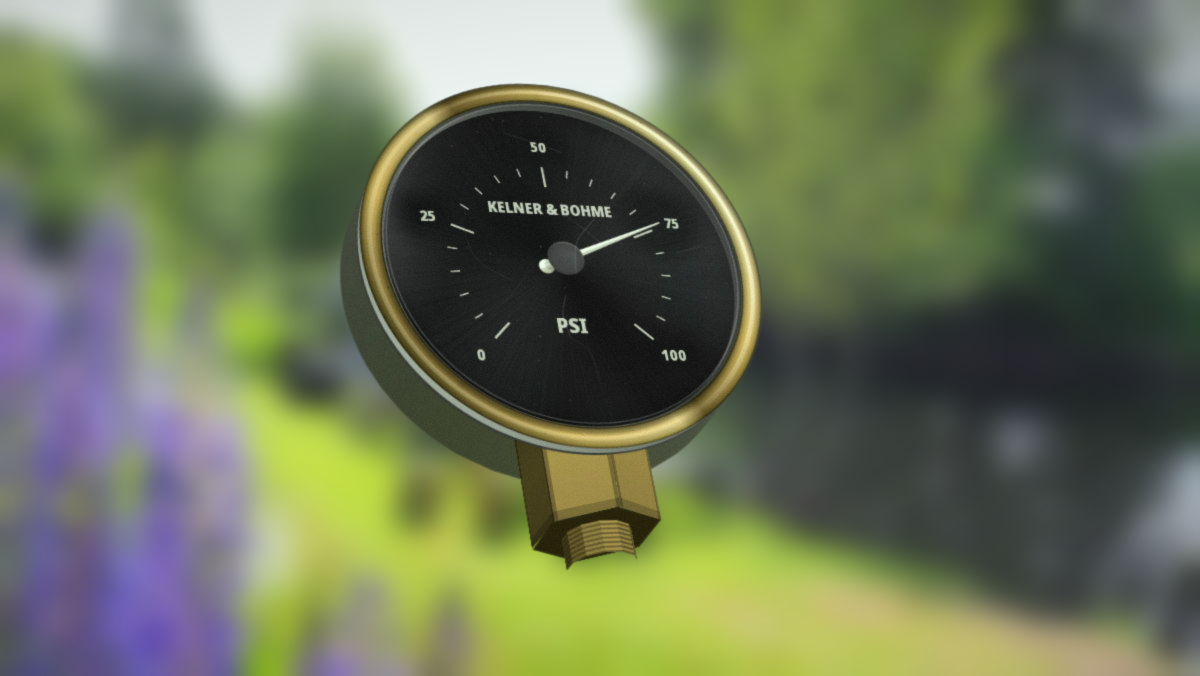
psi 75
